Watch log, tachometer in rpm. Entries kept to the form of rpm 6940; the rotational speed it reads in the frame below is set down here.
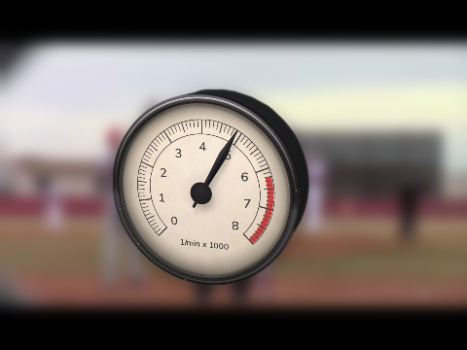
rpm 4900
